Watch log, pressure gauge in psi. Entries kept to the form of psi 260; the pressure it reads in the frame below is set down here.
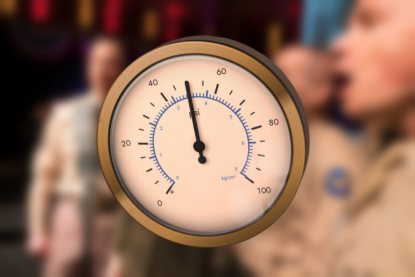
psi 50
